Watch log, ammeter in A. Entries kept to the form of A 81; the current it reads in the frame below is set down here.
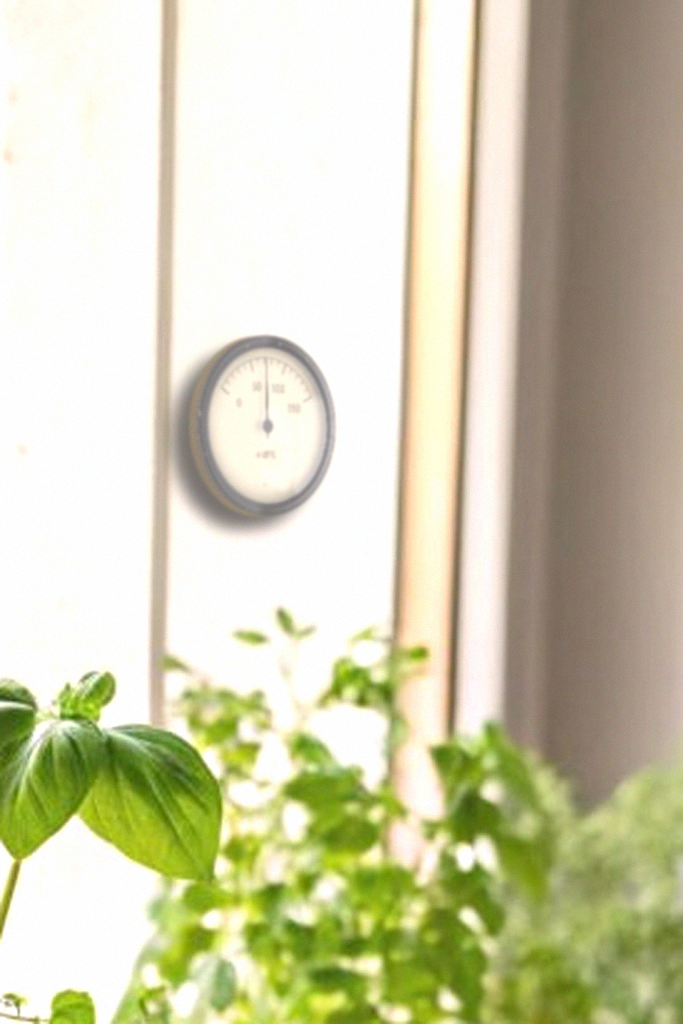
A 70
